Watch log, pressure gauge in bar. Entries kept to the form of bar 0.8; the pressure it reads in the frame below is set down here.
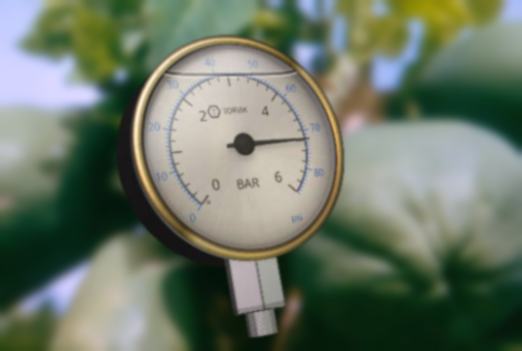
bar 5
